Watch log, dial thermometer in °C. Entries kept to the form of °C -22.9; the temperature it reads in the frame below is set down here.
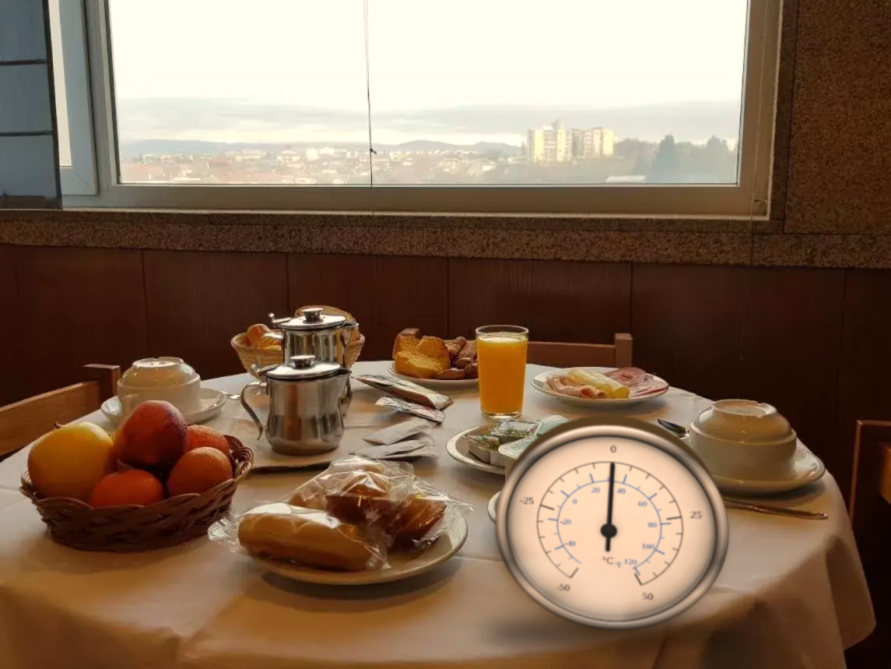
°C 0
